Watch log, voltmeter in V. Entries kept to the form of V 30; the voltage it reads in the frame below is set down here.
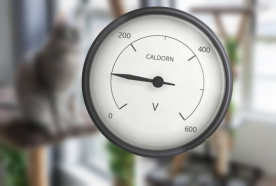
V 100
